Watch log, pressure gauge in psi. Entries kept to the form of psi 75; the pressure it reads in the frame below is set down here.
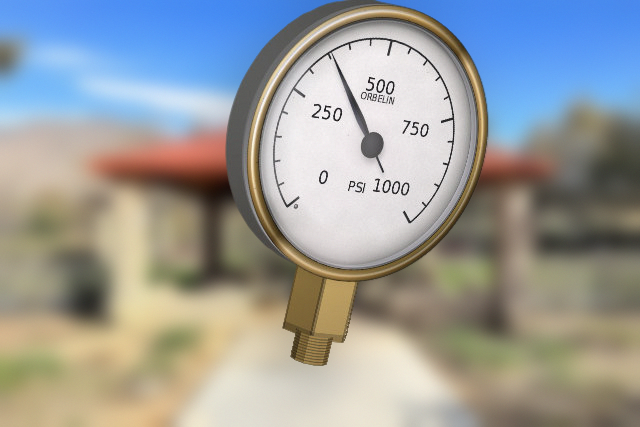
psi 350
